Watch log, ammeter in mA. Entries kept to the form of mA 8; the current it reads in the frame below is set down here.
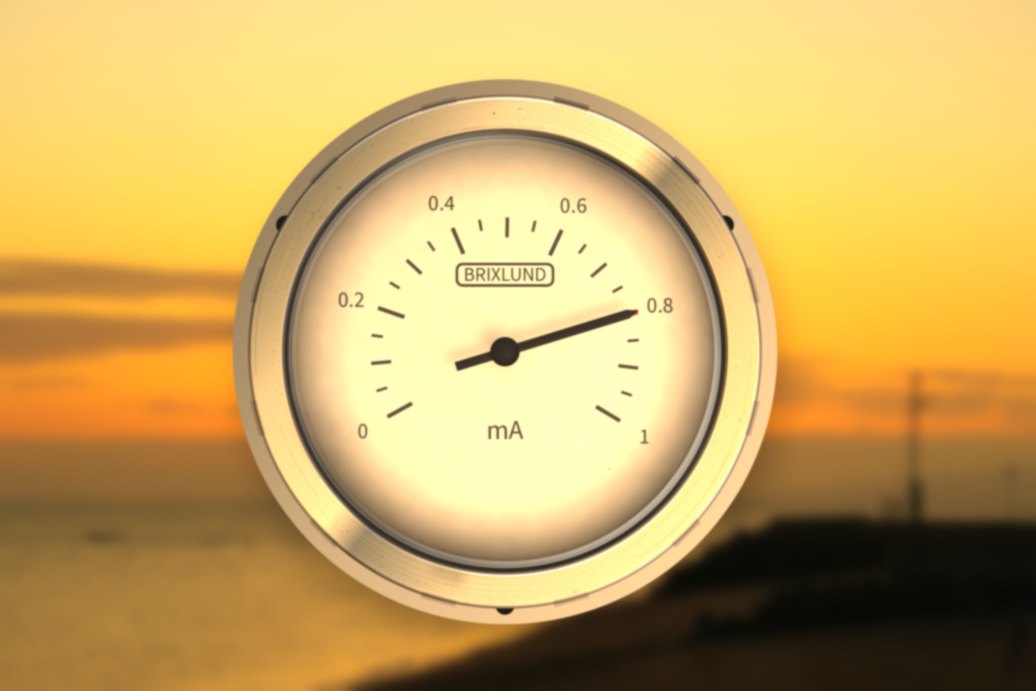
mA 0.8
